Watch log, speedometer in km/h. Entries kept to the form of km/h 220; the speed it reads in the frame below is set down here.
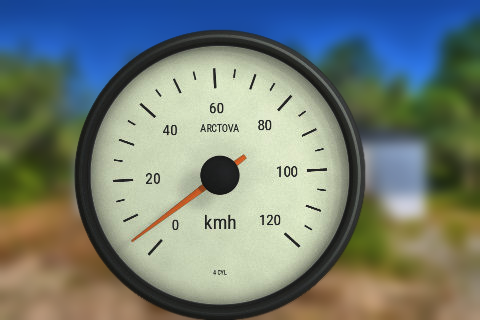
km/h 5
